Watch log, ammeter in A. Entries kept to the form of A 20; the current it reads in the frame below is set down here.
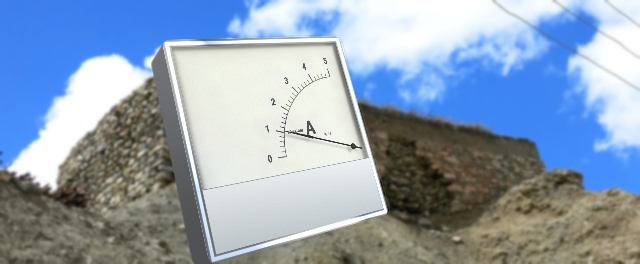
A 1
